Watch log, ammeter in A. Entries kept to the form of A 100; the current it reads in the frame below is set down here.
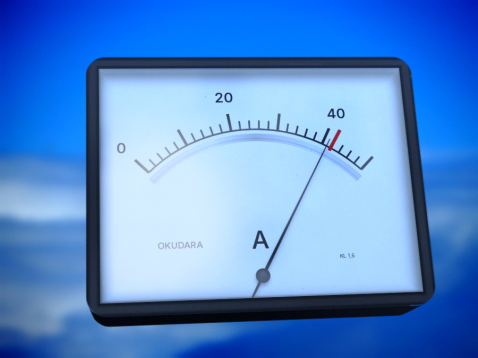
A 41
